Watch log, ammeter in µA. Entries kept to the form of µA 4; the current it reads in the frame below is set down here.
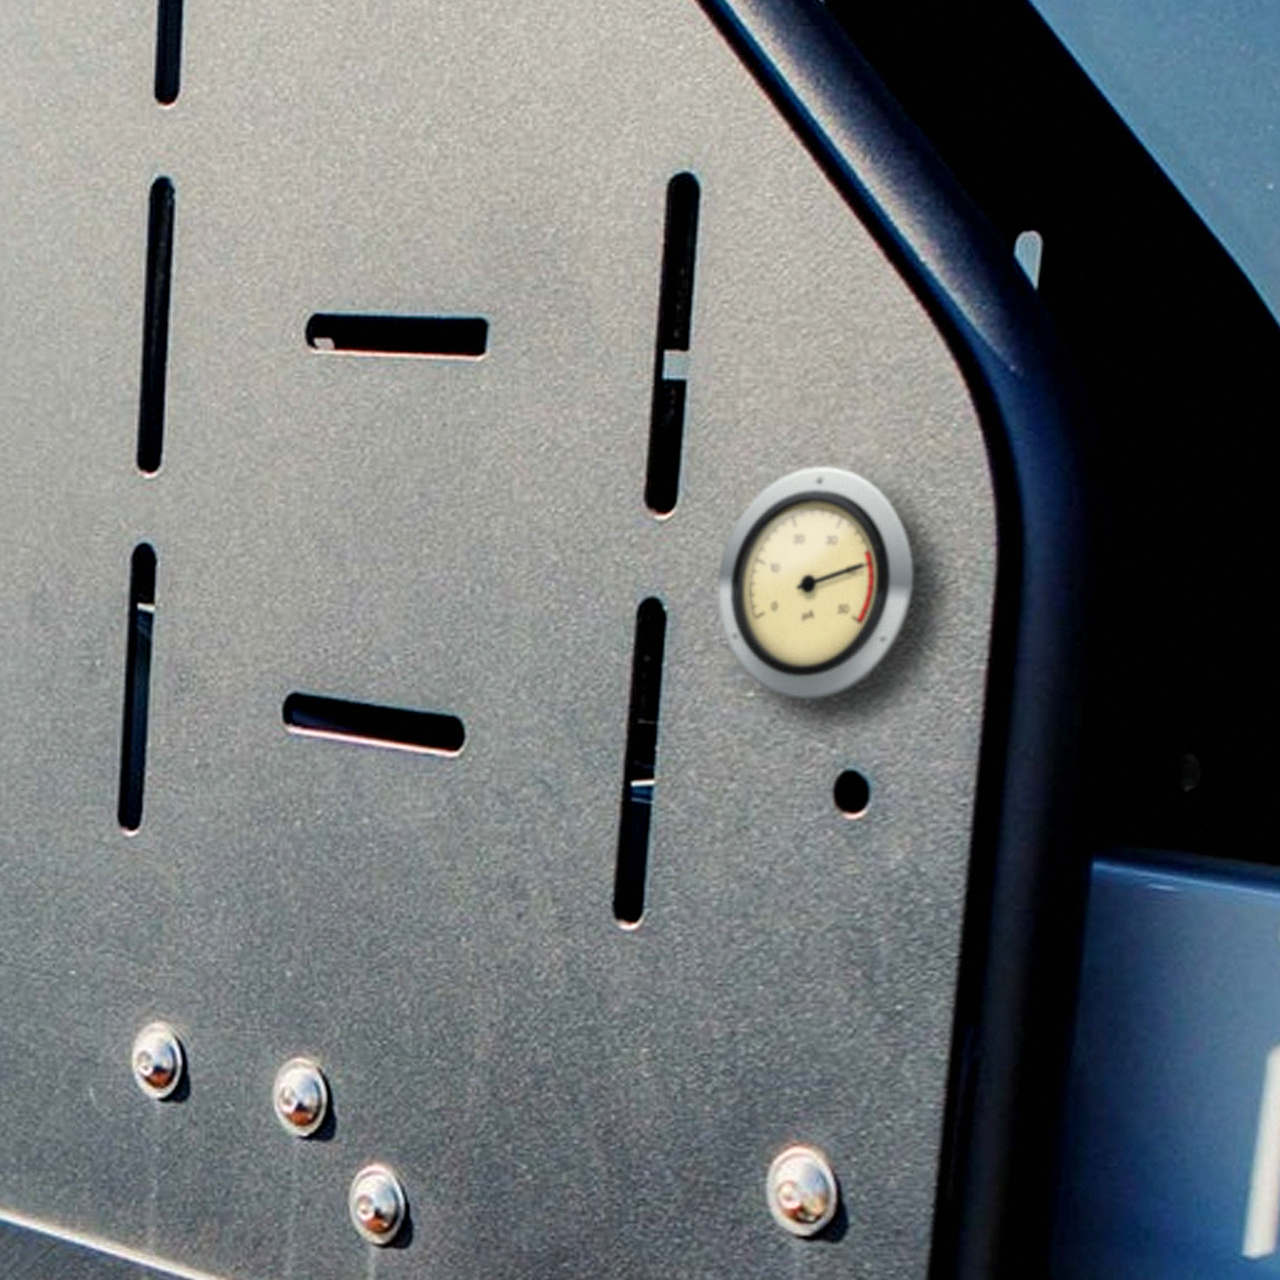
µA 40
